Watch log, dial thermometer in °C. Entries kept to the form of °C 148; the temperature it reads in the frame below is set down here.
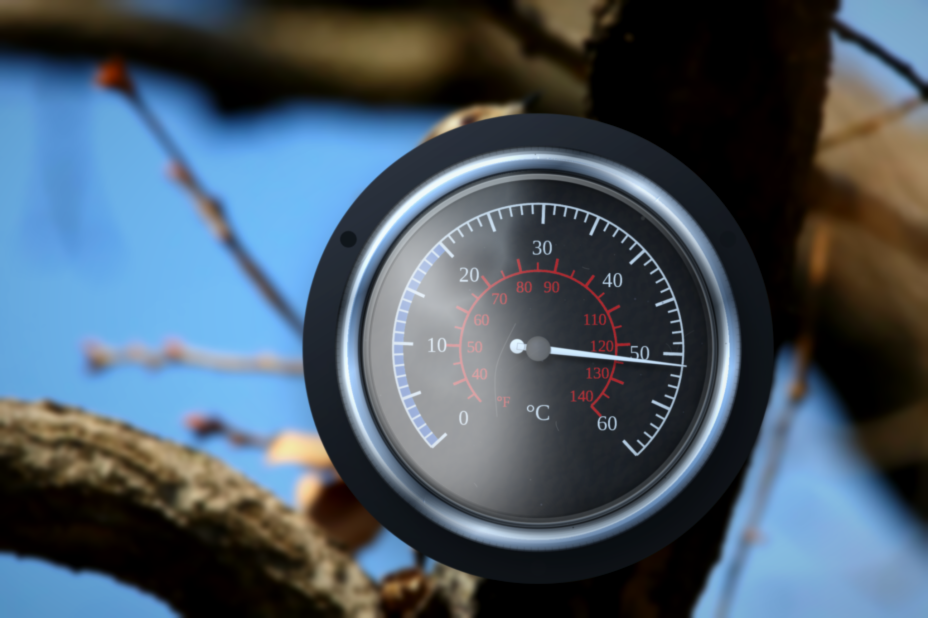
°C 51
